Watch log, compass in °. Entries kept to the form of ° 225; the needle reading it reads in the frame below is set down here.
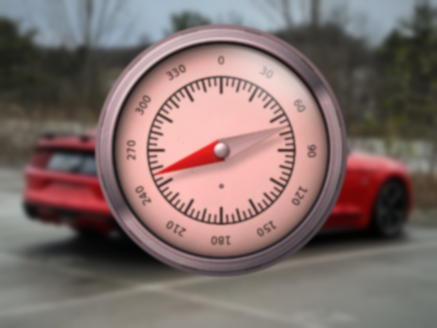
° 250
